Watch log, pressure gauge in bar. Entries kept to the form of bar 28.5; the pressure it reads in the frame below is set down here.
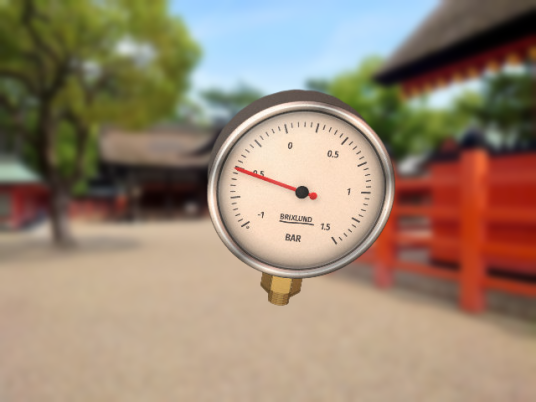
bar -0.5
